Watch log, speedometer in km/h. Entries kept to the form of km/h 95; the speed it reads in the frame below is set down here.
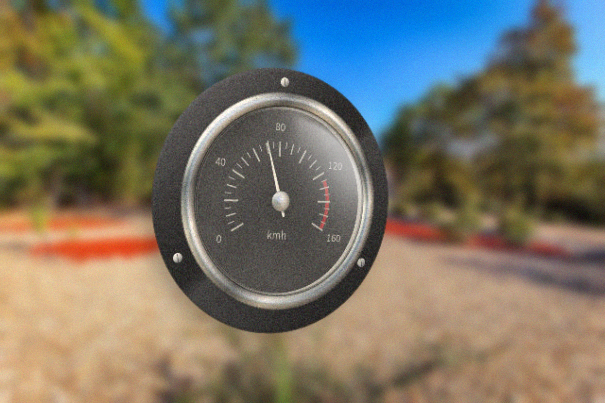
km/h 70
